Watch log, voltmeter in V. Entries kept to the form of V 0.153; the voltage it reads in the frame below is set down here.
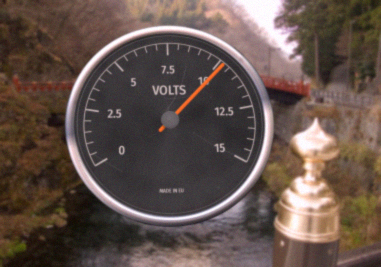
V 10.25
